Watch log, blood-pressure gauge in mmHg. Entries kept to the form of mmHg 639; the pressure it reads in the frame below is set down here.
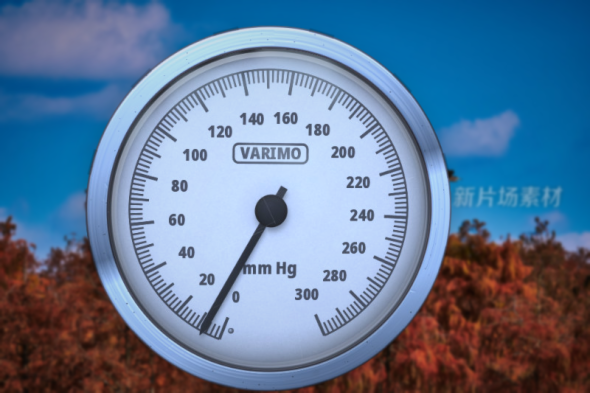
mmHg 8
